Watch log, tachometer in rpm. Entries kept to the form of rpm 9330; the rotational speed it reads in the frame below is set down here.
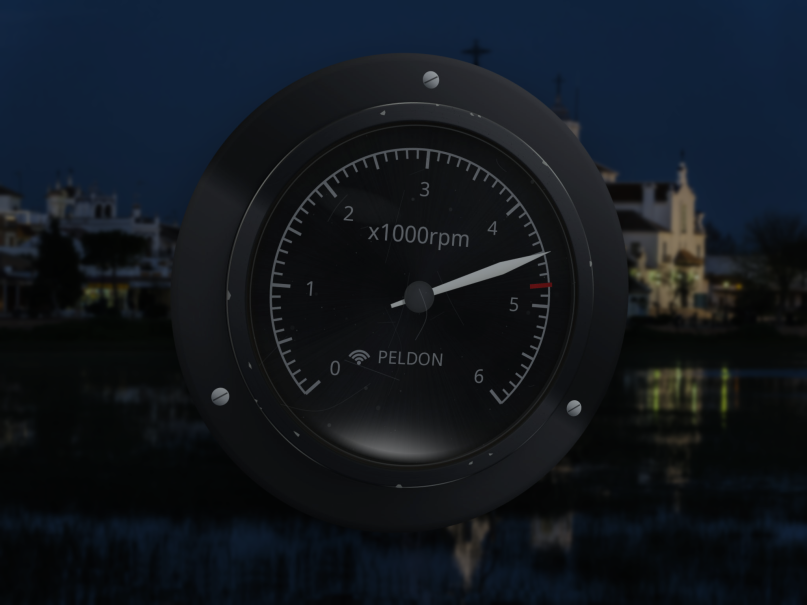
rpm 4500
